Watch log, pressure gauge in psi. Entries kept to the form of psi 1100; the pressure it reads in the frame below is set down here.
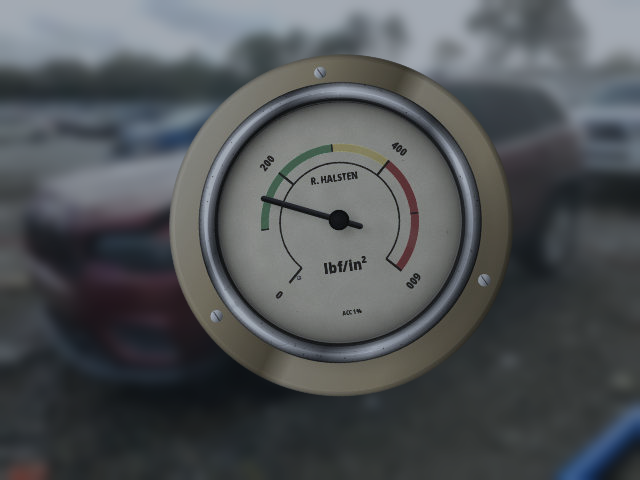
psi 150
